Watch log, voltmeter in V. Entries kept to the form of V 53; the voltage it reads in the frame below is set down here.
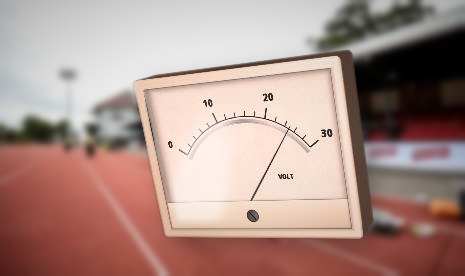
V 25
